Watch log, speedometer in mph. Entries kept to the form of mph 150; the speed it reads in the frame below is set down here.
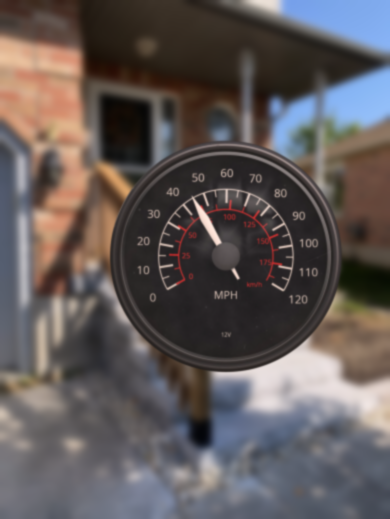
mph 45
